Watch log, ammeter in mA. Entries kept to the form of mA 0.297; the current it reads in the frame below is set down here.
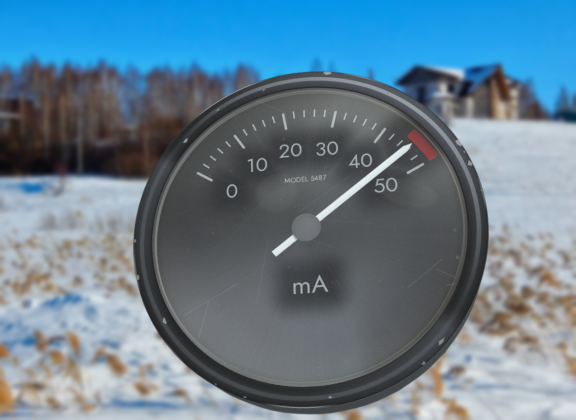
mA 46
